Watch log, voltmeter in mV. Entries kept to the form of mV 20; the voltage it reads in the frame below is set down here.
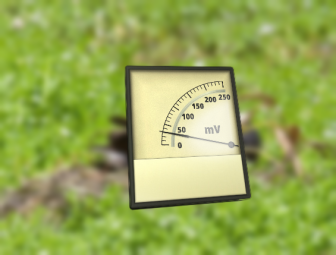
mV 30
